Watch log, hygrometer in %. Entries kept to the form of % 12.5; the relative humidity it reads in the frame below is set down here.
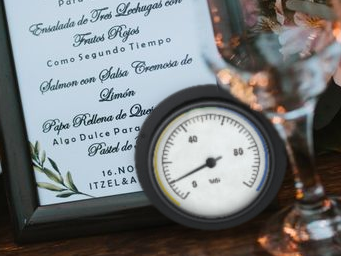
% 10
